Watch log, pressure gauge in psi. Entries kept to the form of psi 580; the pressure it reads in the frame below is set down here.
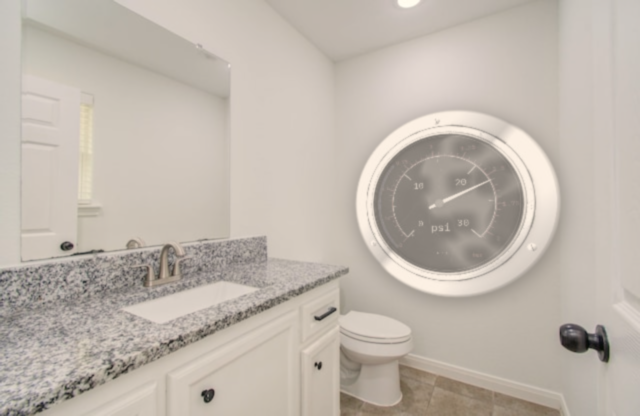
psi 22.5
